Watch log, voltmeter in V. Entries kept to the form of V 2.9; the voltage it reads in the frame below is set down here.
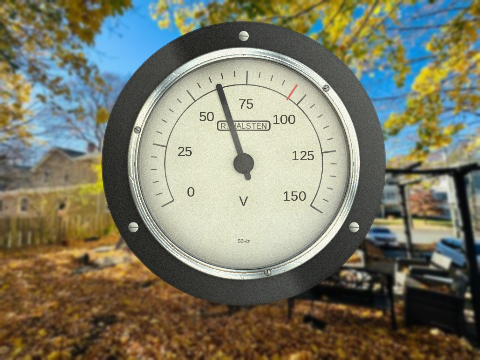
V 62.5
